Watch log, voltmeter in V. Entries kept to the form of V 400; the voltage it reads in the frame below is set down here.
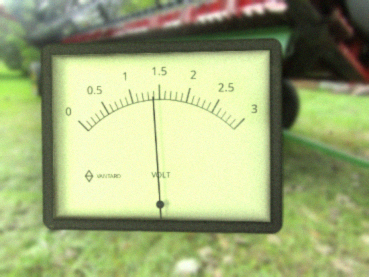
V 1.4
